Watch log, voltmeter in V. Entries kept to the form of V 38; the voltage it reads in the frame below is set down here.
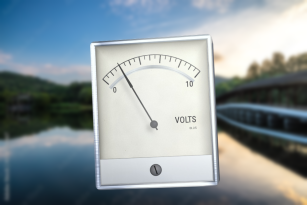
V 2
